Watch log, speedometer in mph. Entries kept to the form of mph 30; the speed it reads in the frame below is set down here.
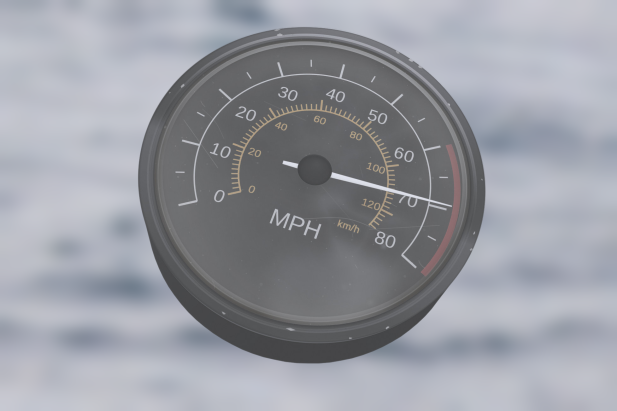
mph 70
